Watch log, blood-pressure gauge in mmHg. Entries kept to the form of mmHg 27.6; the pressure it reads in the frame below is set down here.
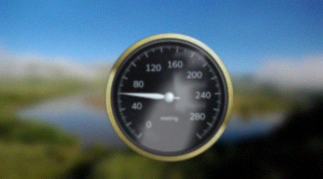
mmHg 60
